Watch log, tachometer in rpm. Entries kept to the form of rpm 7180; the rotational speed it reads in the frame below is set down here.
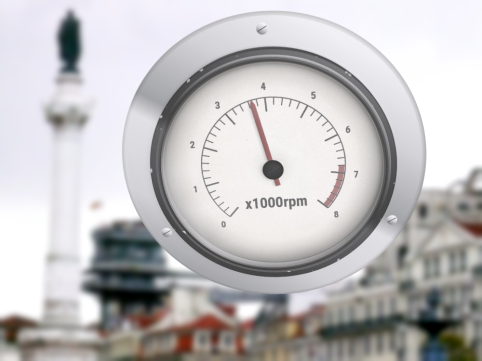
rpm 3700
